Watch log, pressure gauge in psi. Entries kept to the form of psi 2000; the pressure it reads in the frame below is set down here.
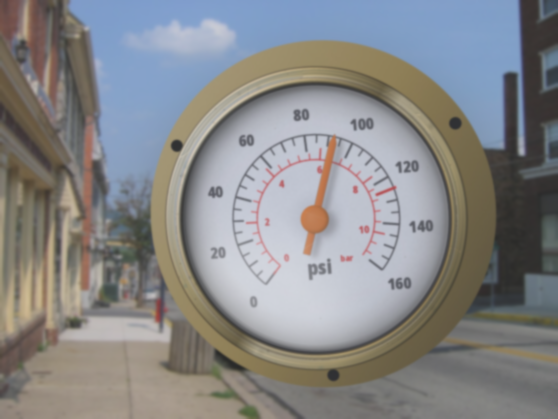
psi 92.5
